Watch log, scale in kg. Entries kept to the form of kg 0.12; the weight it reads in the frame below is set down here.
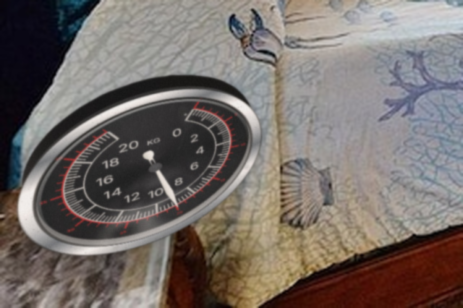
kg 9
